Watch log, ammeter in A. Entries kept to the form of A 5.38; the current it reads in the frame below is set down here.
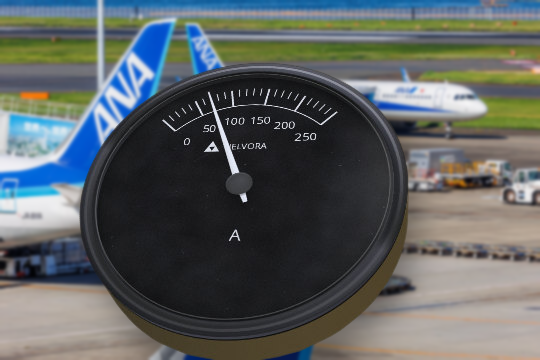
A 70
